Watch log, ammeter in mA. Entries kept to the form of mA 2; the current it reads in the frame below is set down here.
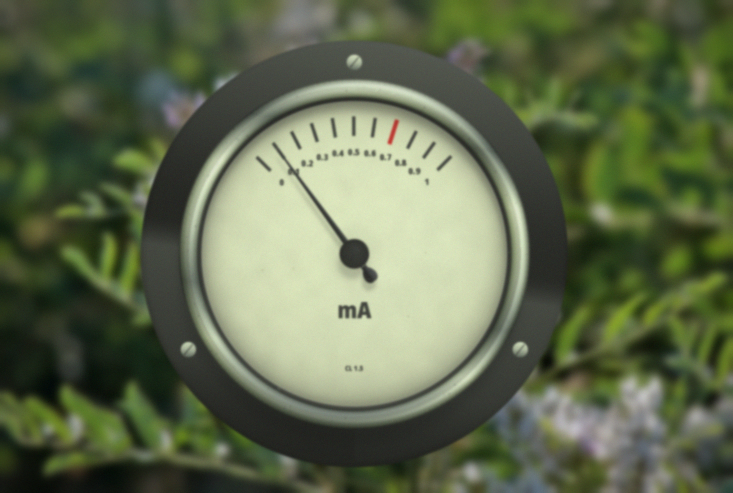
mA 0.1
